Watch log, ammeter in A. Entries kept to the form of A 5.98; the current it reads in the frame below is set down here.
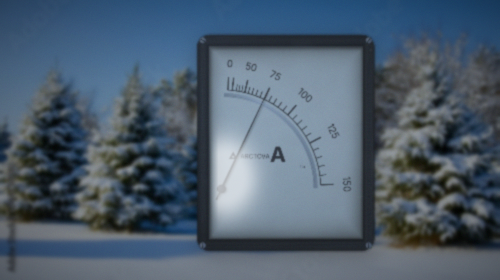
A 75
